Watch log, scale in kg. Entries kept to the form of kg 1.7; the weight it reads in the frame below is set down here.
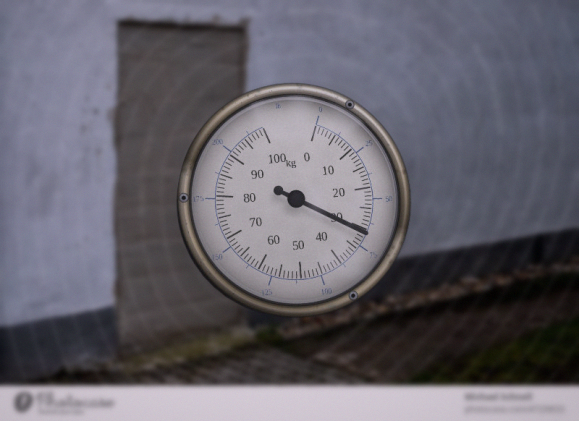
kg 31
